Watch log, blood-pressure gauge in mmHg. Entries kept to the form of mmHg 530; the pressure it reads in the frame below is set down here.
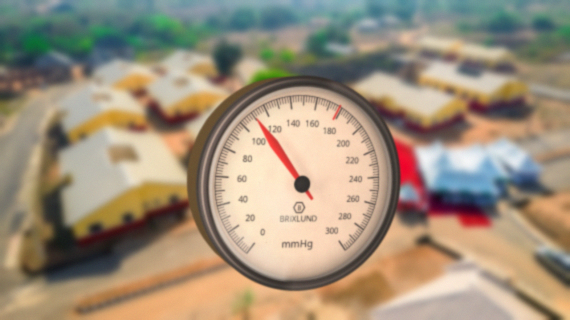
mmHg 110
